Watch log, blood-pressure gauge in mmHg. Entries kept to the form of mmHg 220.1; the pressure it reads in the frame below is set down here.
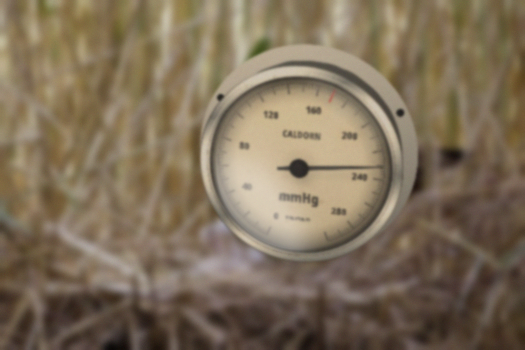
mmHg 230
